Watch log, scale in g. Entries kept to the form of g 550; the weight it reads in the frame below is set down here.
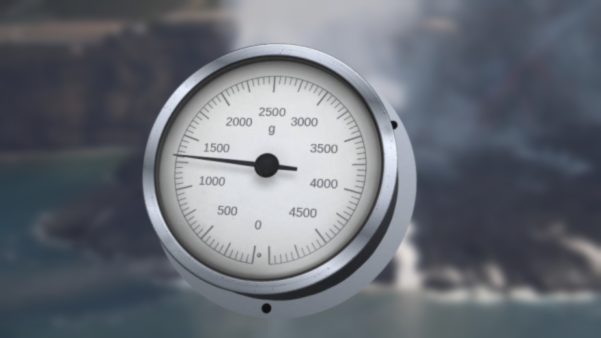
g 1300
